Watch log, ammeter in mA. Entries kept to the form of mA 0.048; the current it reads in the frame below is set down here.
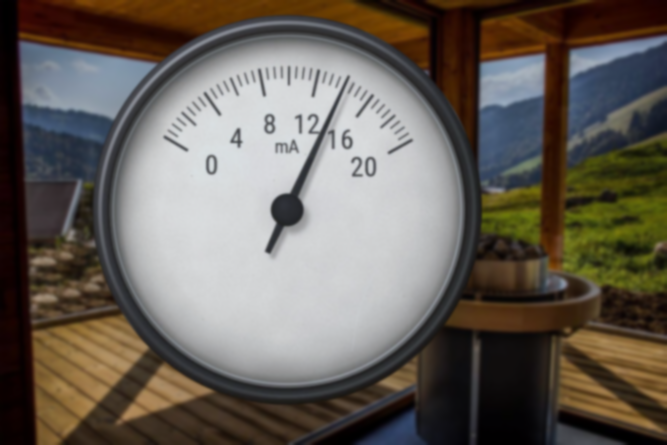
mA 14
